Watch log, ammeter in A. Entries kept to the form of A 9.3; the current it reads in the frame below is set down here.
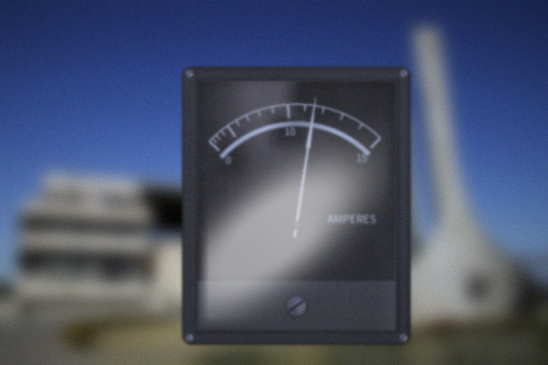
A 11.5
